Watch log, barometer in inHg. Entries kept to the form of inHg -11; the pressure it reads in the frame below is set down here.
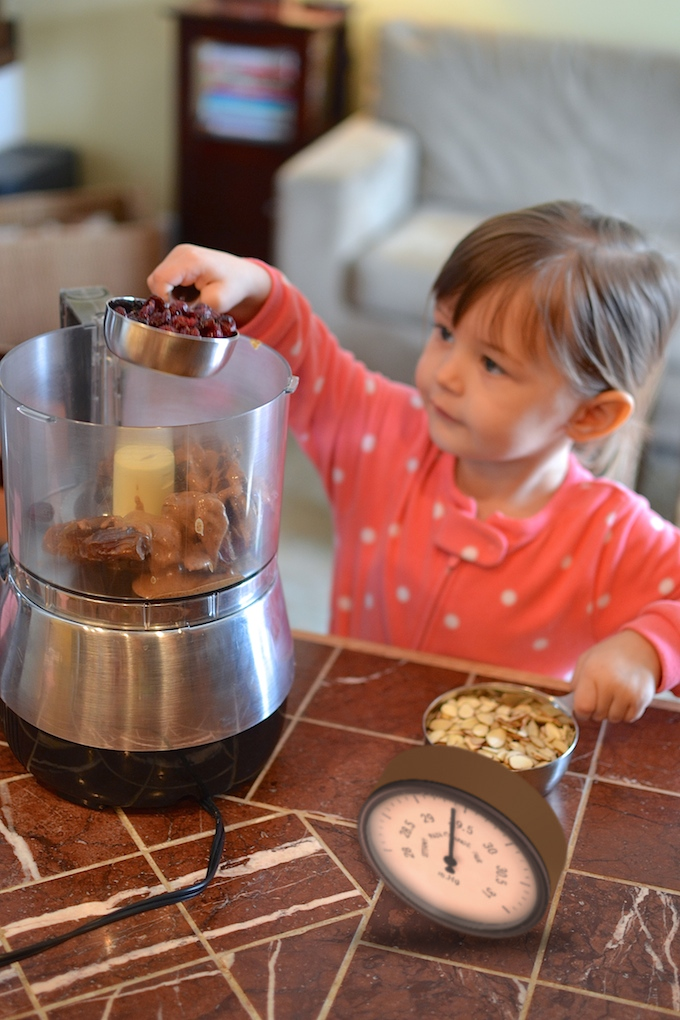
inHg 29.4
